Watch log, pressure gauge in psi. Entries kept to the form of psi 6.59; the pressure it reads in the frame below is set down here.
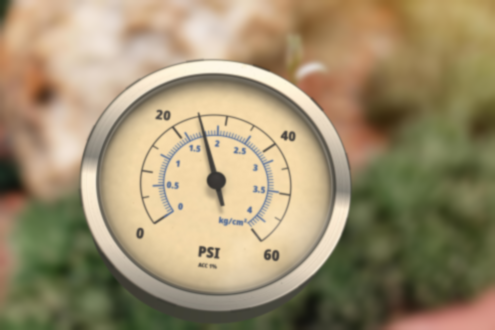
psi 25
